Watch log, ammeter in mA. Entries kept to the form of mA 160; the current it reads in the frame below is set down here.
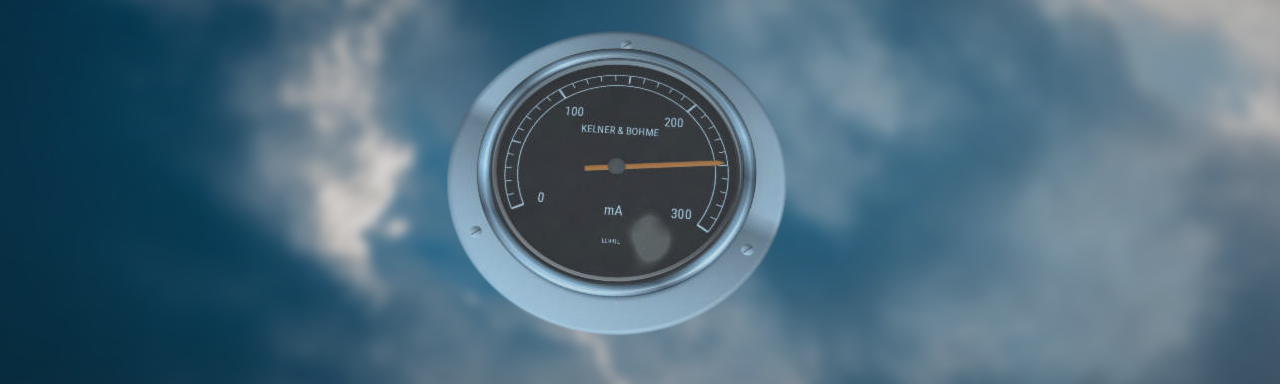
mA 250
